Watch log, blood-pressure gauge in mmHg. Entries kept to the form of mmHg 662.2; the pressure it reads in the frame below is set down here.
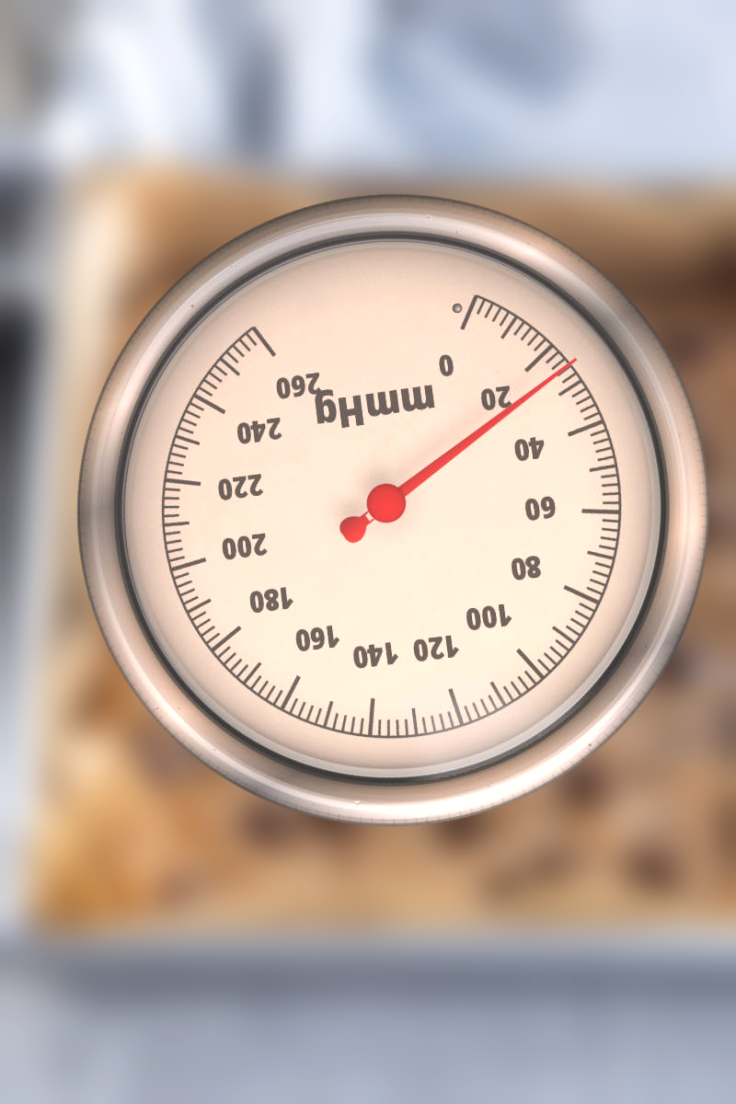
mmHg 26
